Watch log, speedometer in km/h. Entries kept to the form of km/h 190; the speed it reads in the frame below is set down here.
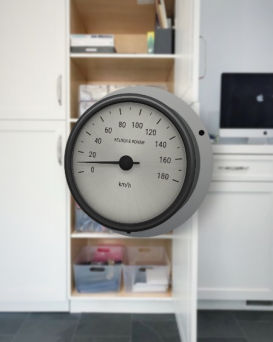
km/h 10
